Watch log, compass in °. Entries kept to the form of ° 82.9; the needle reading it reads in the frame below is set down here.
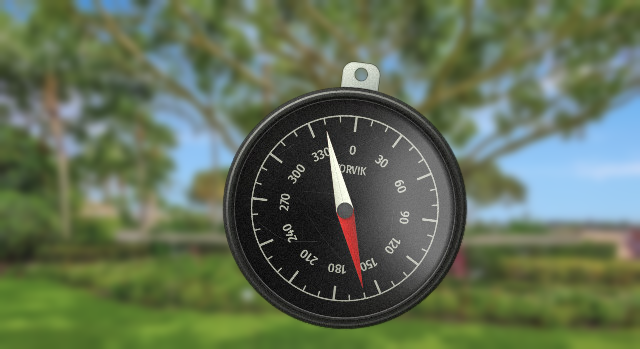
° 160
